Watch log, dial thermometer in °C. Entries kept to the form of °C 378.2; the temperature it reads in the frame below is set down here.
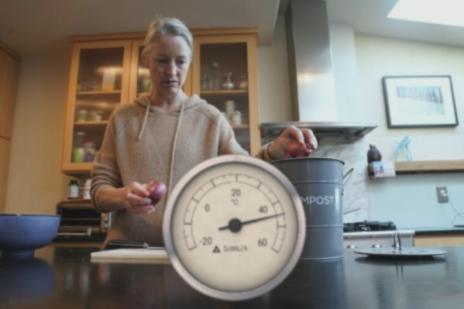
°C 45
